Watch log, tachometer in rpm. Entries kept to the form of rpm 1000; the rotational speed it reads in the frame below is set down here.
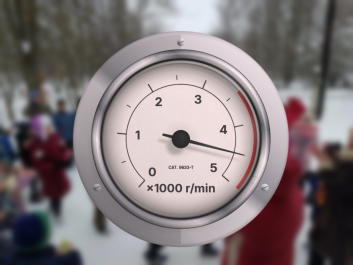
rpm 4500
